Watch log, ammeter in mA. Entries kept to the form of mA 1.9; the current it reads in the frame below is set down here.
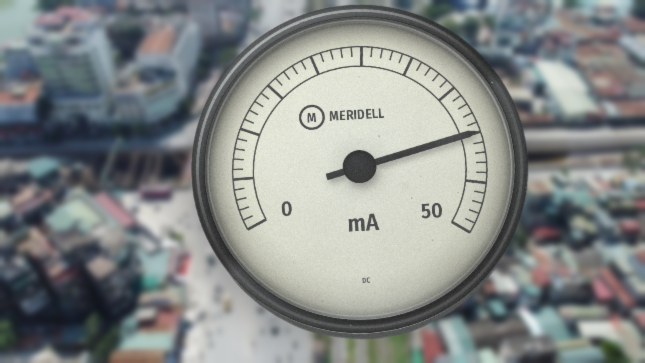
mA 40
